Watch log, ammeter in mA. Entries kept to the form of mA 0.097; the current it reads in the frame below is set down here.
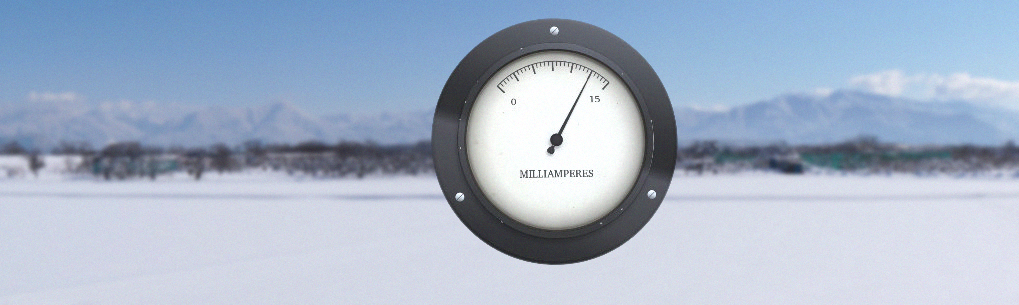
mA 12.5
